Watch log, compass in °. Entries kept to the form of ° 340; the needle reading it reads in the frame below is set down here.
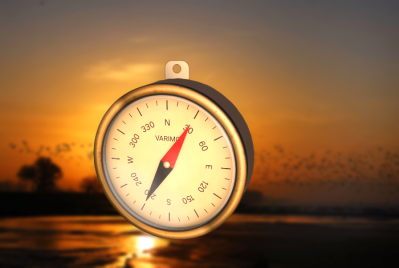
° 30
